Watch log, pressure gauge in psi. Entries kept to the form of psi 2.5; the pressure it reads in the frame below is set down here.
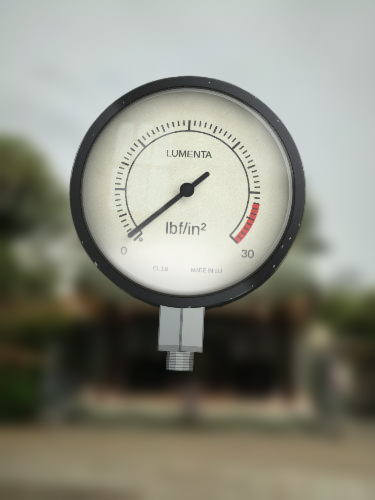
psi 0.5
